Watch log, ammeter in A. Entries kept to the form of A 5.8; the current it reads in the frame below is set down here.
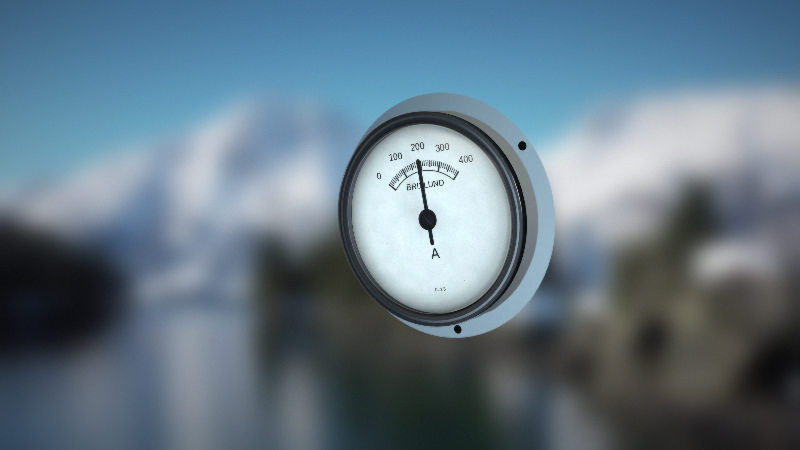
A 200
